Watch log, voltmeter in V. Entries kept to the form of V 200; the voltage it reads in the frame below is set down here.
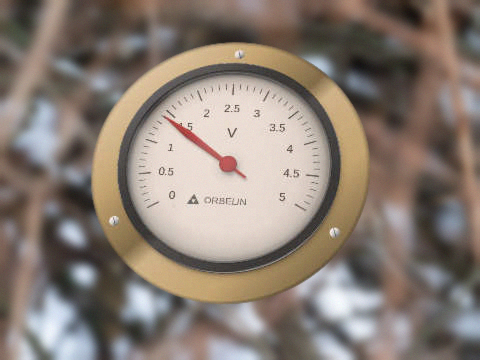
V 1.4
